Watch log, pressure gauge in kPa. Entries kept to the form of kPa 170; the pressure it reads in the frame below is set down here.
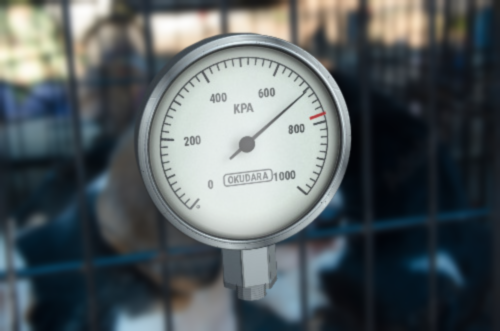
kPa 700
